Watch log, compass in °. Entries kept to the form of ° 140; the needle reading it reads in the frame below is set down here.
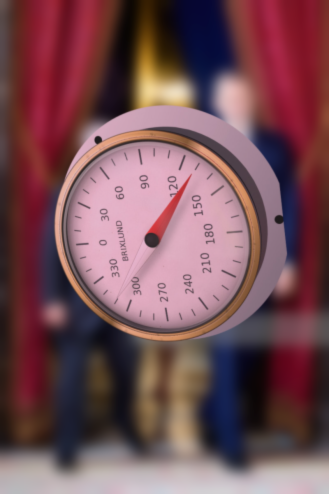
° 130
